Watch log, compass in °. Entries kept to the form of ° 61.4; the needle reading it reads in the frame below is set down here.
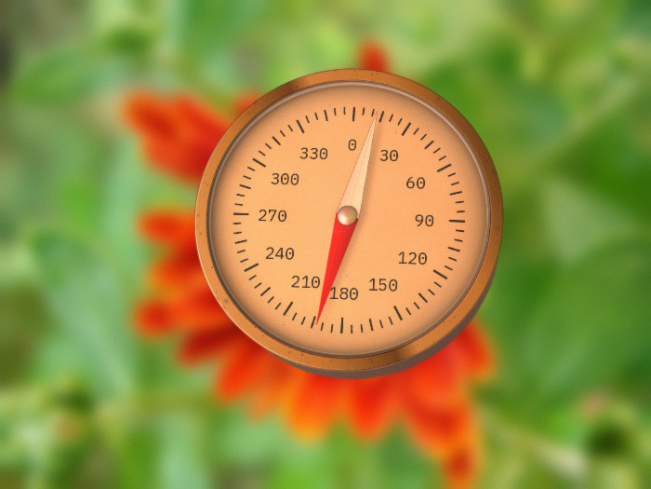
° 192.5
